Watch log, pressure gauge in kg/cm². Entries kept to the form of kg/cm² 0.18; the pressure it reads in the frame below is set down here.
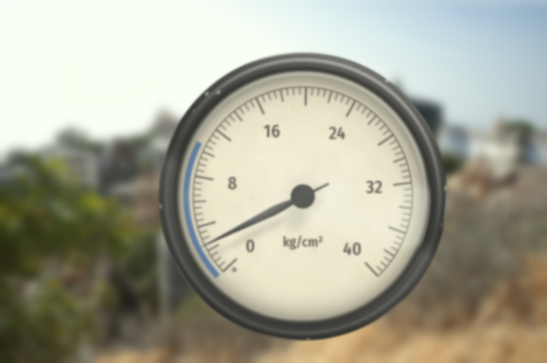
kg/cm² 2.5
